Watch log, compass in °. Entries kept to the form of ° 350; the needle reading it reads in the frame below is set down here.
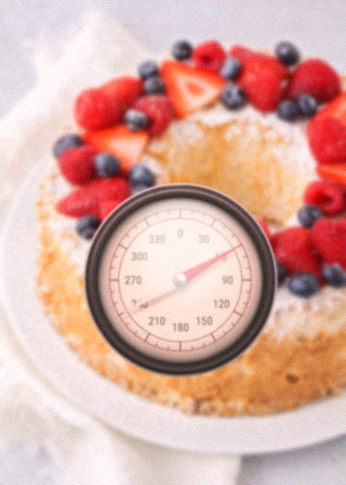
° 60
